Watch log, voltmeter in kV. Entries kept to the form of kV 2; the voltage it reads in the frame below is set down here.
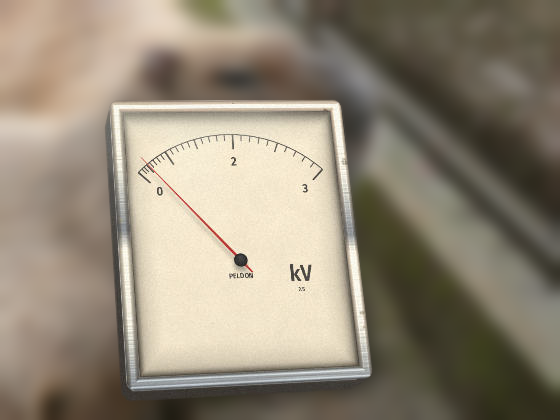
kV 0.5
